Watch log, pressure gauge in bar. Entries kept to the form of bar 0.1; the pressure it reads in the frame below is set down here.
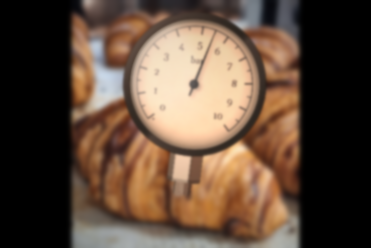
bar 5.5
